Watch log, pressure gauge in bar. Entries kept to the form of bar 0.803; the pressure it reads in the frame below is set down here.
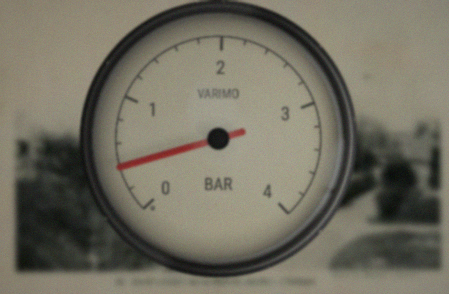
bar 0.4
